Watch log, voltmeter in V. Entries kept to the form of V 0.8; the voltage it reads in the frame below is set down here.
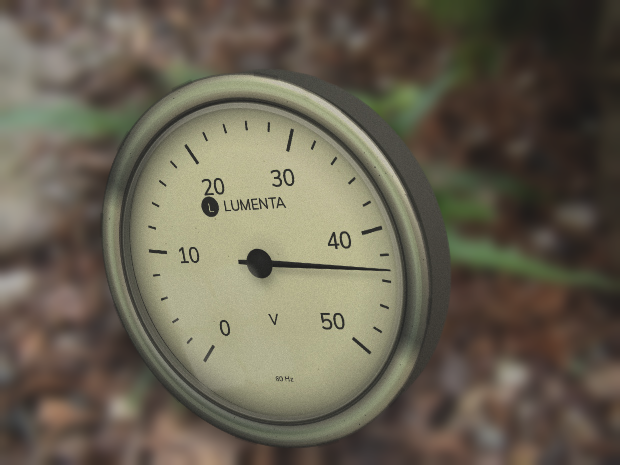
V 43
